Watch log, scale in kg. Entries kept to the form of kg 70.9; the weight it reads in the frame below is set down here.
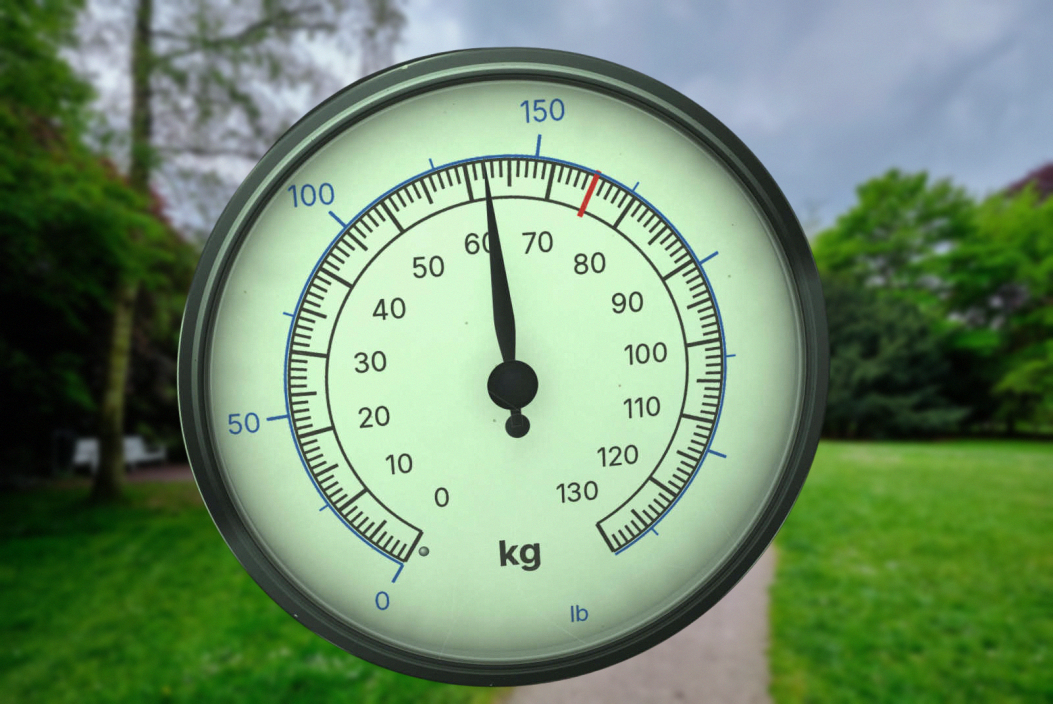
kg 62
